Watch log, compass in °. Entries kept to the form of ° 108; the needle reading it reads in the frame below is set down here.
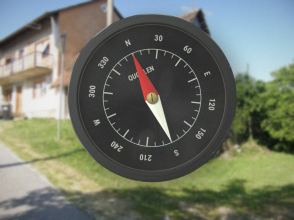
° 0
